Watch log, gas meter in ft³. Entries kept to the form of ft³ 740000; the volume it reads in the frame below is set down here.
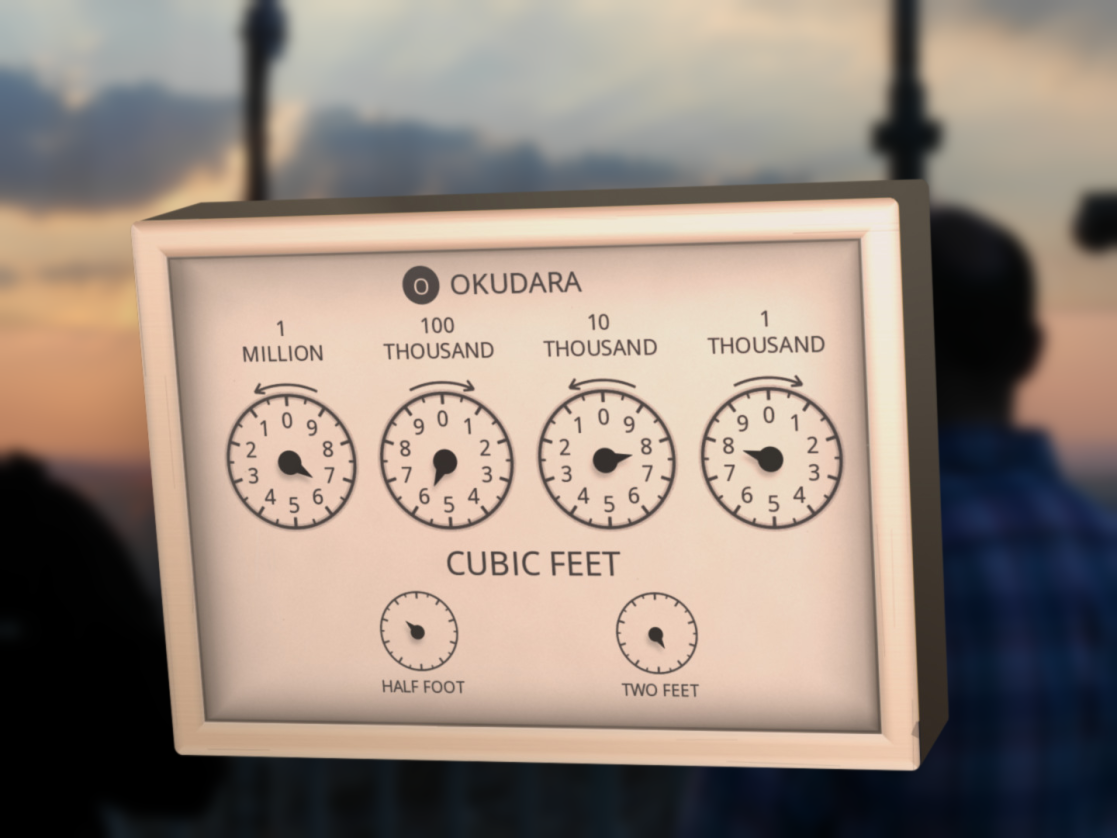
ft³ 657800
